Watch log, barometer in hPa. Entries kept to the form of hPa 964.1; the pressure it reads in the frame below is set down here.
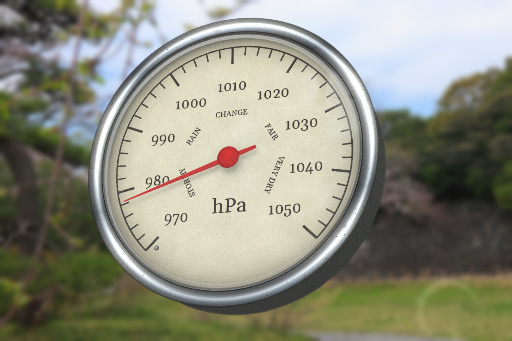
hPa 978
